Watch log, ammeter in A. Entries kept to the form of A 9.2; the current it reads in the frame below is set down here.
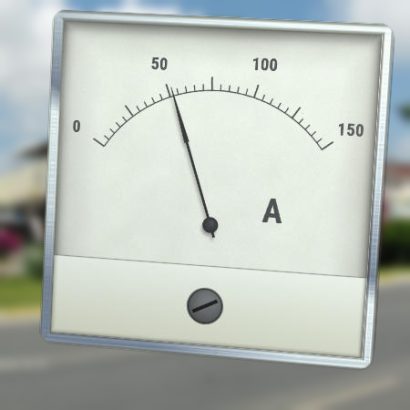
A 52.5
